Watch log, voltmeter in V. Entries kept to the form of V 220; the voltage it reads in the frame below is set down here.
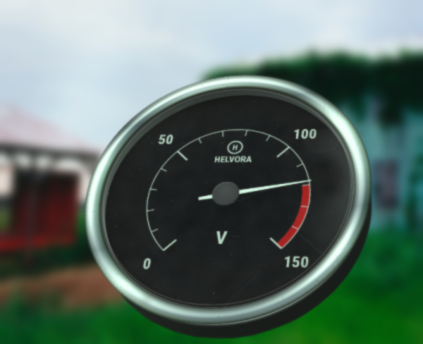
V 120
